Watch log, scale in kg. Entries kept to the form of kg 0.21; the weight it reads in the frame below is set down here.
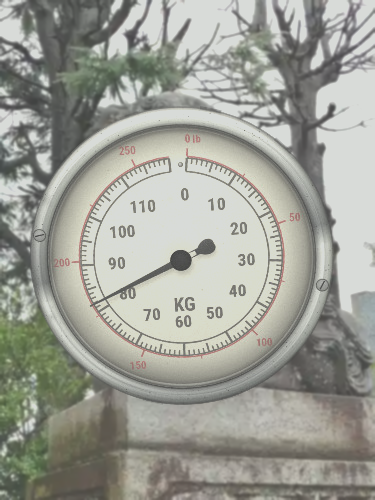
kg 82
